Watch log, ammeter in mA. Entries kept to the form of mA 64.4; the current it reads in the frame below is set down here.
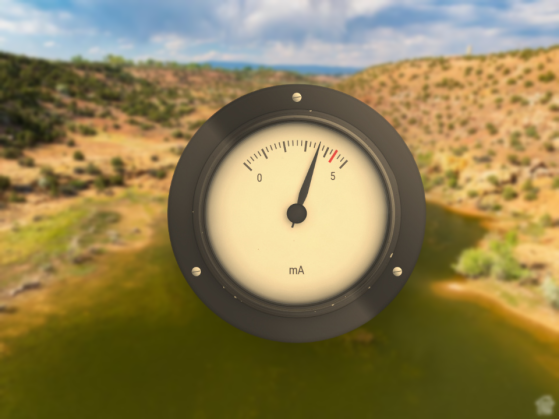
mA 3.6
